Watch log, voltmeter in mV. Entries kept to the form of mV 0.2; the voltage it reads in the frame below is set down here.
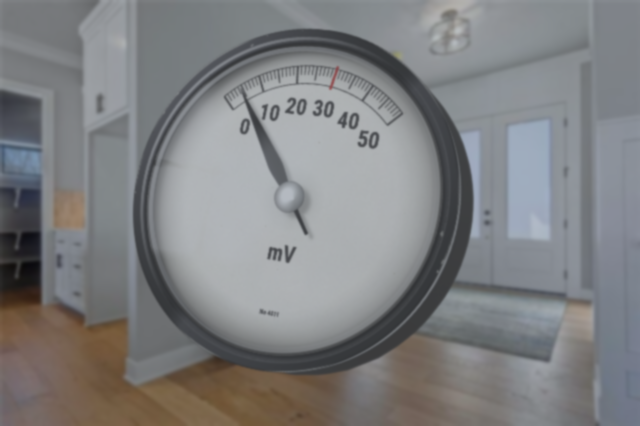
mV 5
